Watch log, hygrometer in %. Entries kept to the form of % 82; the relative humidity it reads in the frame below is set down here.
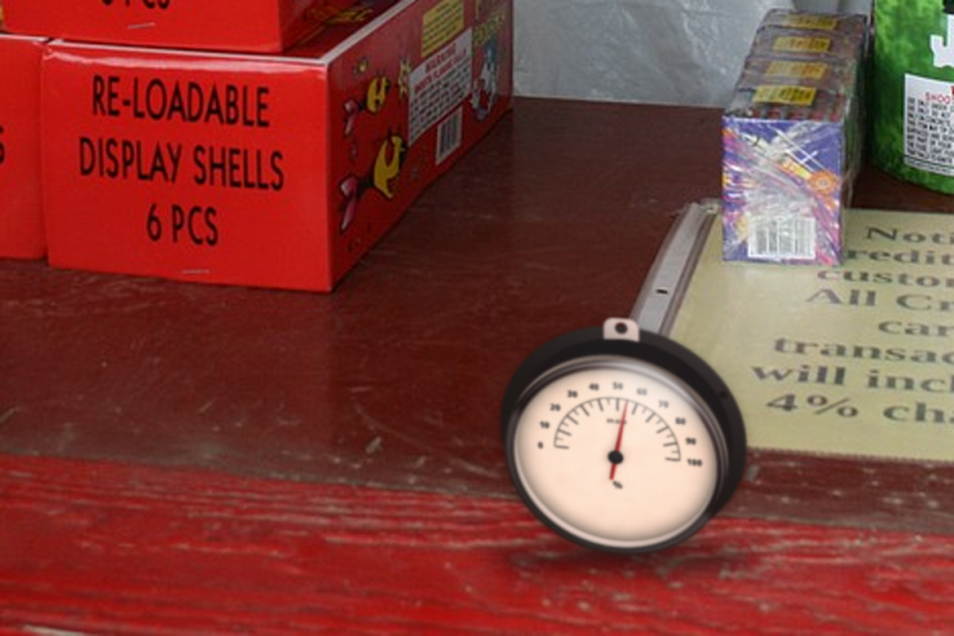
% 55
